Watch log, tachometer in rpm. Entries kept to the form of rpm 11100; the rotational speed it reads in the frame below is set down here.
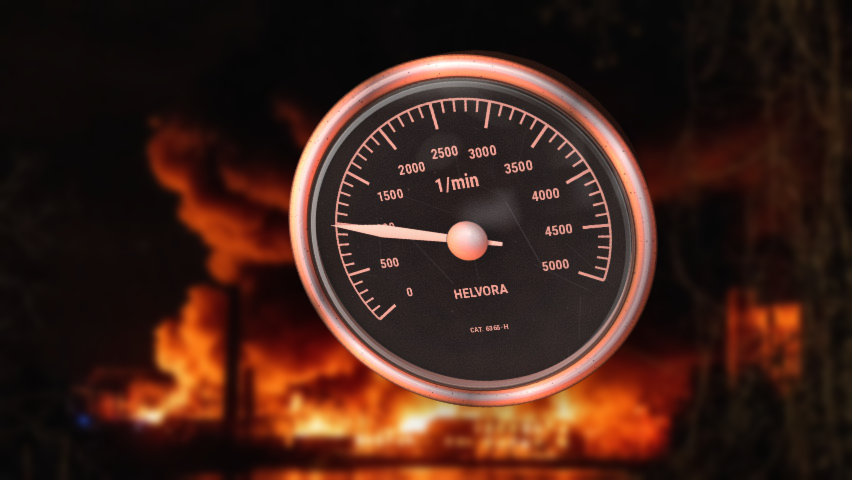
rpm 1000
